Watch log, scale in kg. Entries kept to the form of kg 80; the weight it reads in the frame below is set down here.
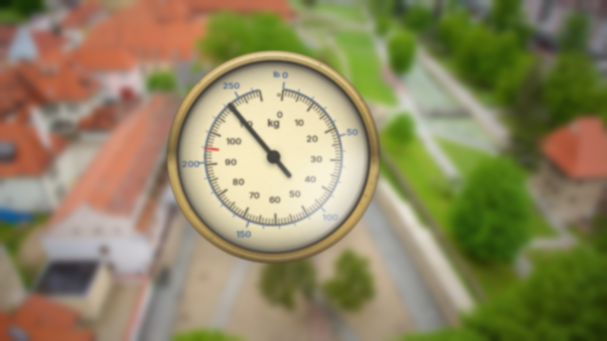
kg 110
